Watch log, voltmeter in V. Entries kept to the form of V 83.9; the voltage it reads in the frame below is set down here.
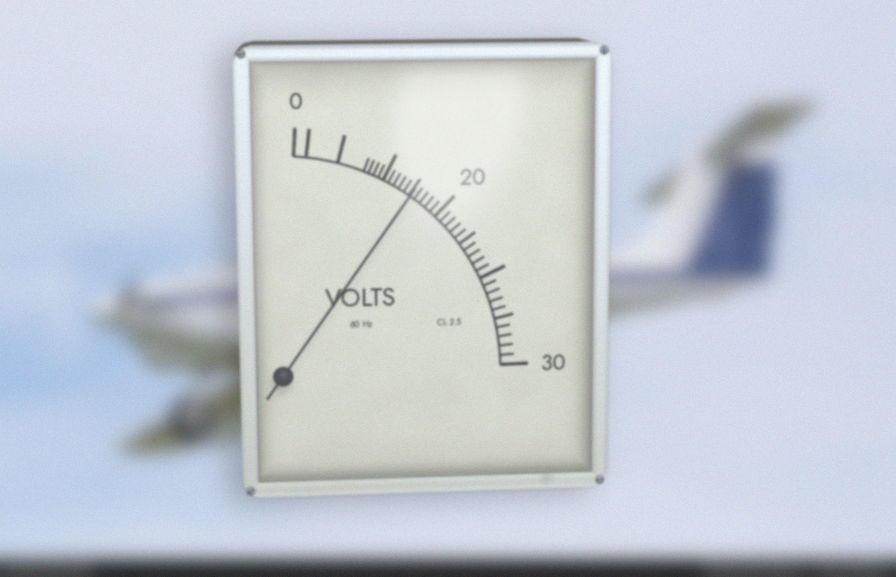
V 17.5
